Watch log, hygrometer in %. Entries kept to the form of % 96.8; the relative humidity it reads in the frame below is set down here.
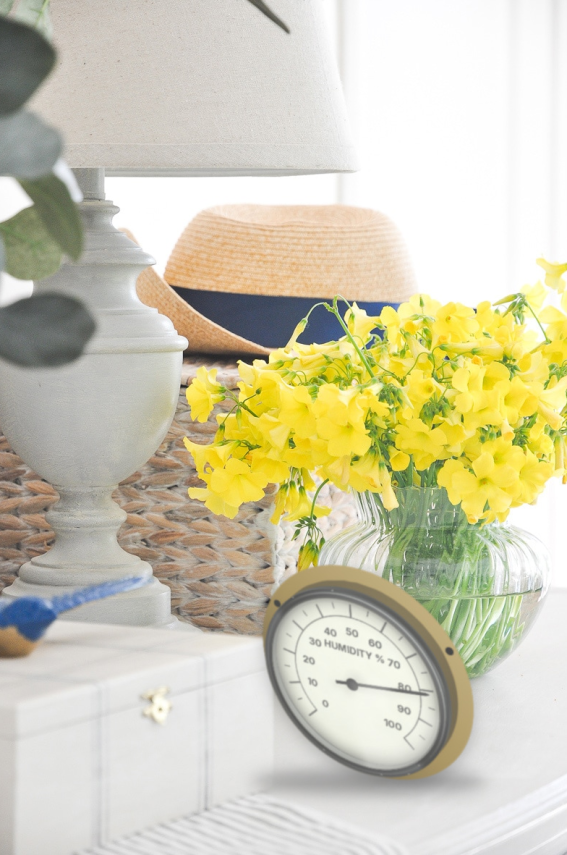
% 80
